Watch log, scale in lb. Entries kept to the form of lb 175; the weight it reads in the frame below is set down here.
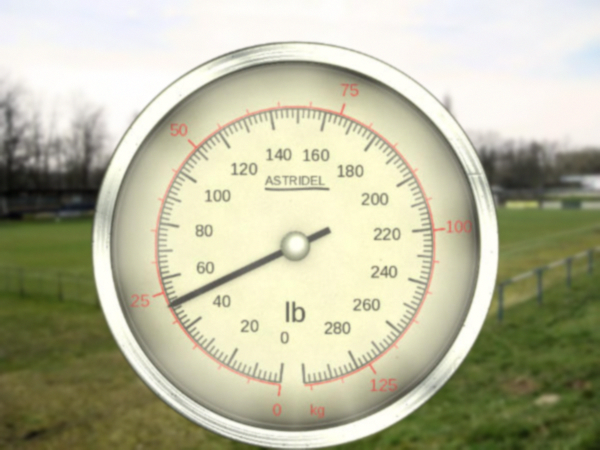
lb 50
